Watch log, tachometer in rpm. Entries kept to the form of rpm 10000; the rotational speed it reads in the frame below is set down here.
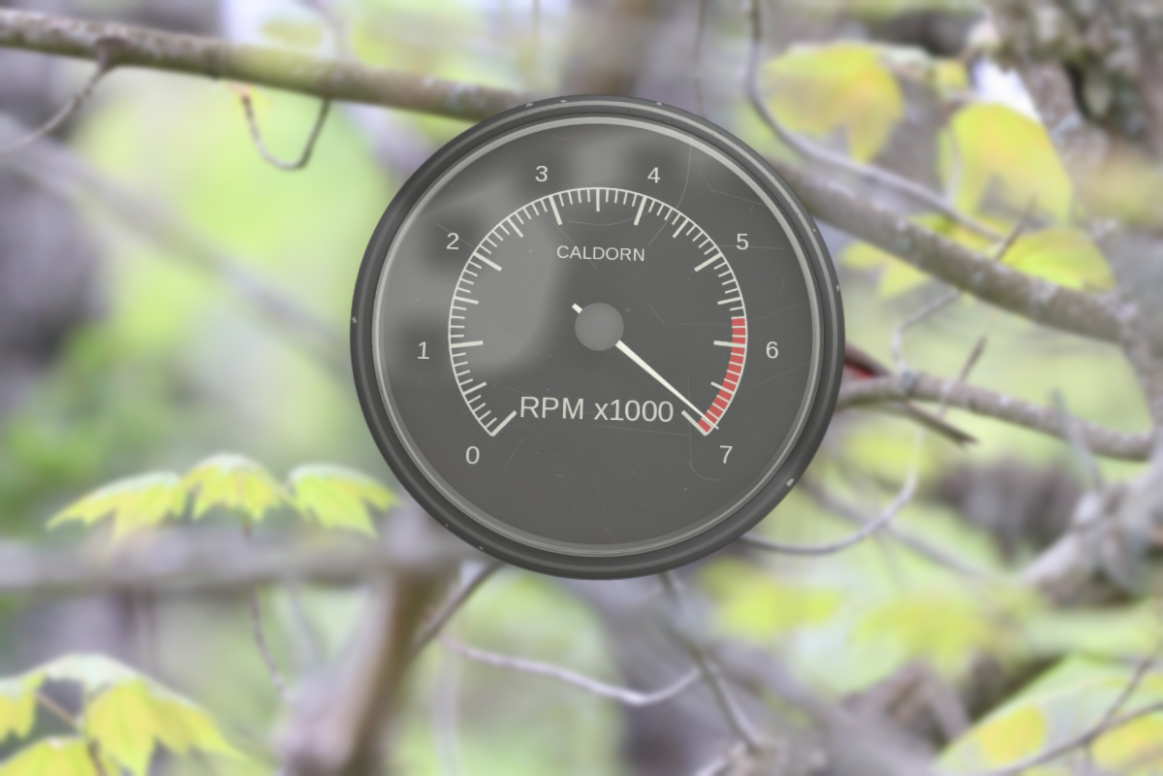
rpm 6900
